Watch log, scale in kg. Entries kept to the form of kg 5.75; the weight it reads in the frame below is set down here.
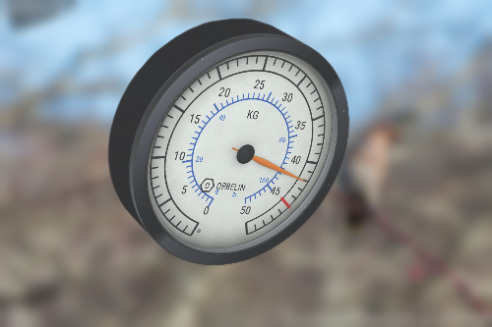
kg 42
